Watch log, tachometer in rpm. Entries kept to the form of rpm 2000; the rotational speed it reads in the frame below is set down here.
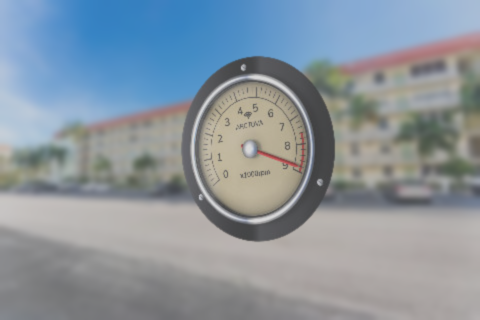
rpm 8800
